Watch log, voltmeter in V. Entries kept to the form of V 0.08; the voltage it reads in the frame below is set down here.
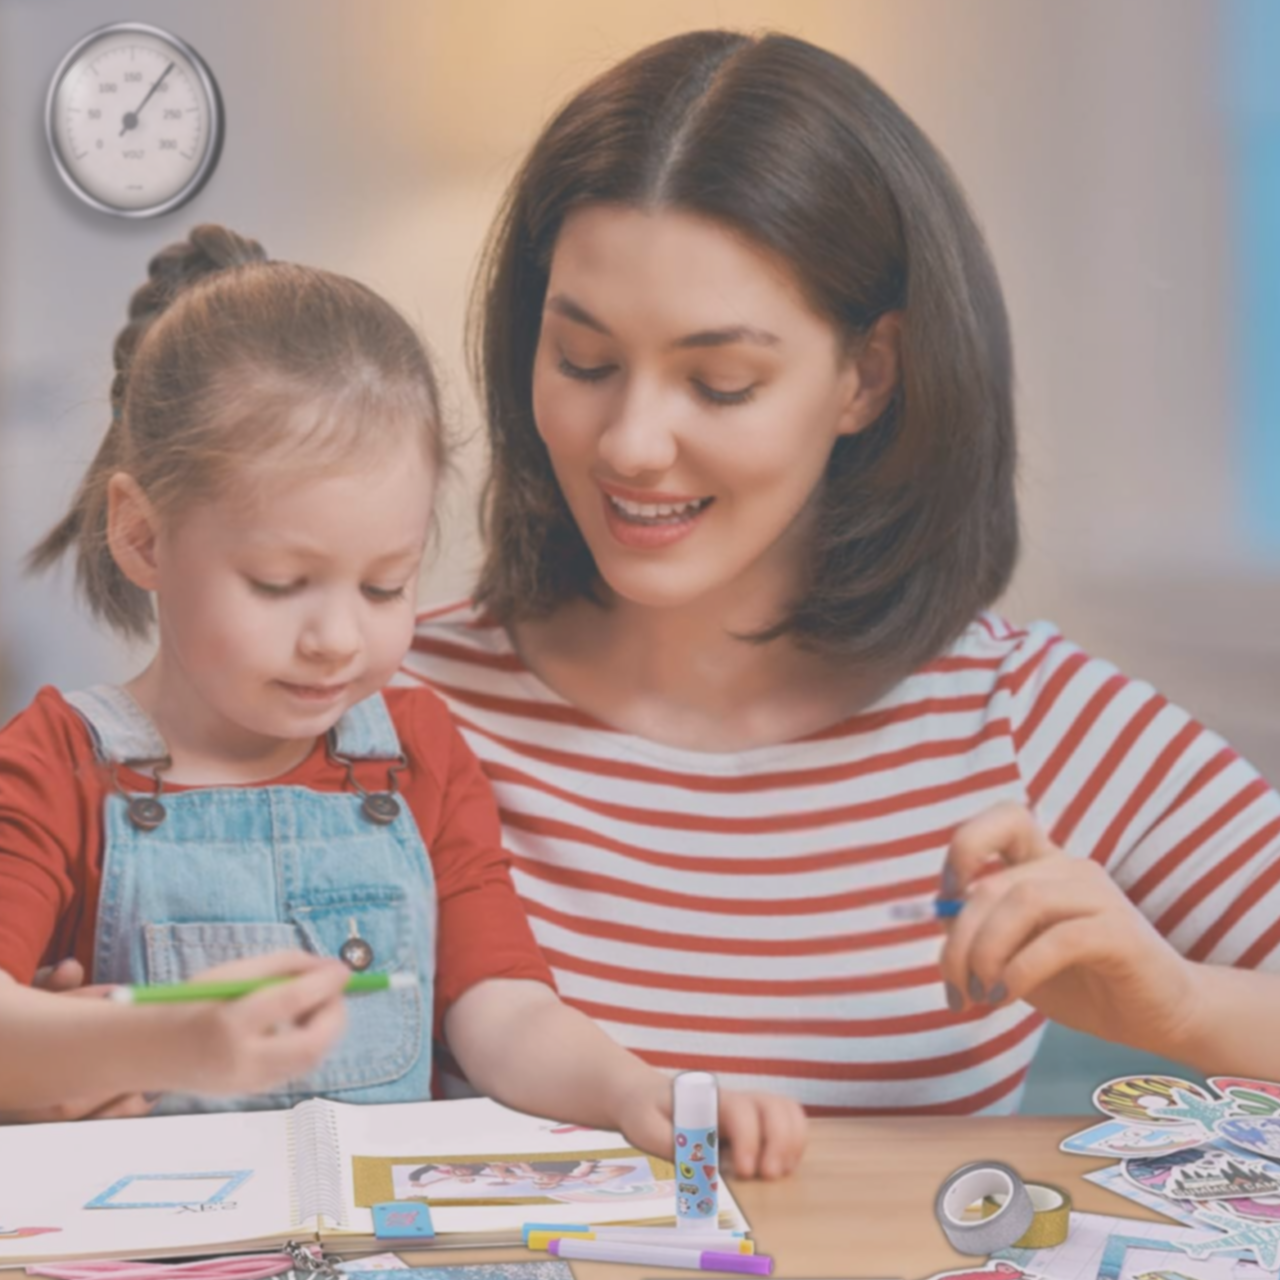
V 200
